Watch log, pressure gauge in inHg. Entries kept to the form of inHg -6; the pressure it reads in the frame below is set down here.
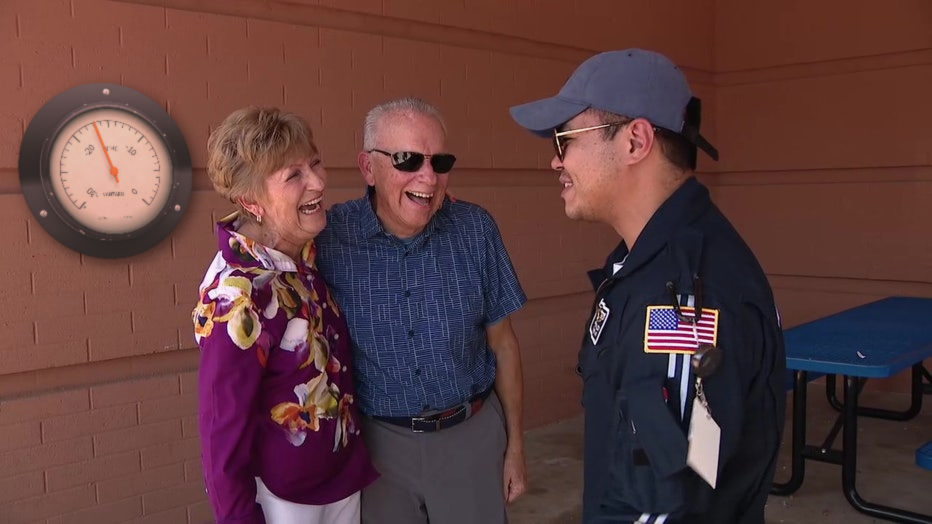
inHg -17
